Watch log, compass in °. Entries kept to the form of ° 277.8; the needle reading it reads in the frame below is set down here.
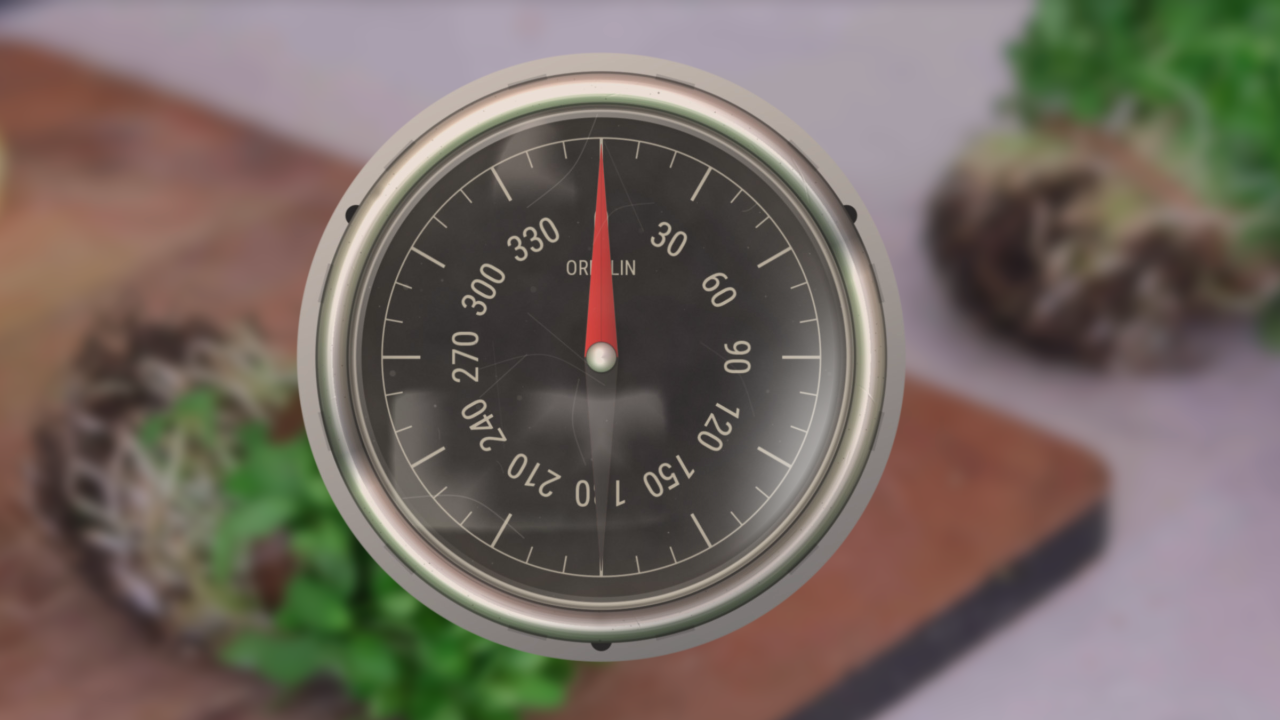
° 0
